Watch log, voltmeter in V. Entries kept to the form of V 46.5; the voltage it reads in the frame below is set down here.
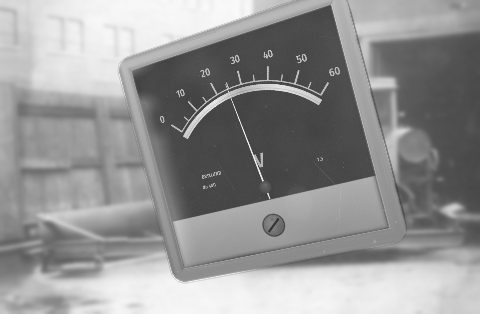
V 25
